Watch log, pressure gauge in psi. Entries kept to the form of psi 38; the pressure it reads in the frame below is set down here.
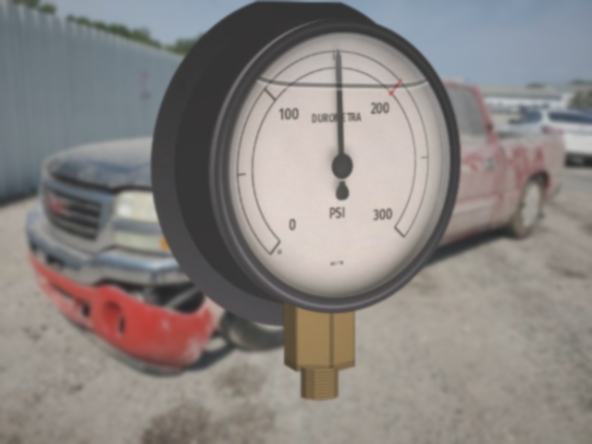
psi 150
